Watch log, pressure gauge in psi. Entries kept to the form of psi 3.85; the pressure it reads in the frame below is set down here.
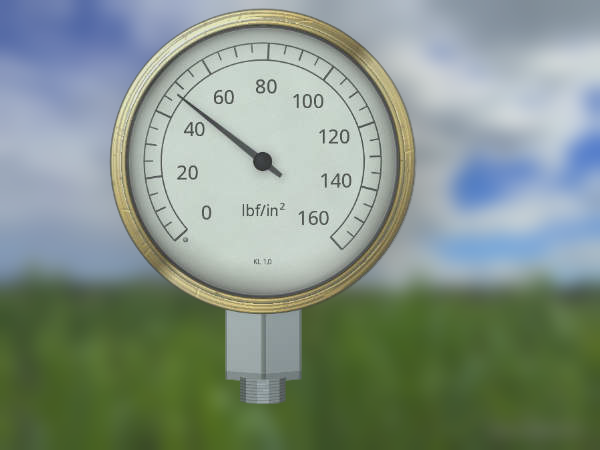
psi 47.5
